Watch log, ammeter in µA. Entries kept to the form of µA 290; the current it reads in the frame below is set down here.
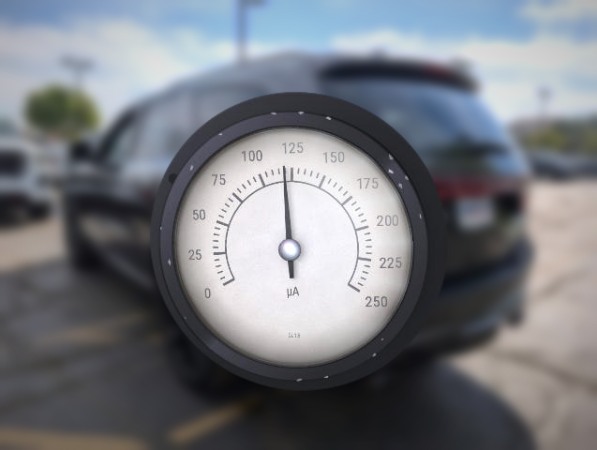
µA 120
